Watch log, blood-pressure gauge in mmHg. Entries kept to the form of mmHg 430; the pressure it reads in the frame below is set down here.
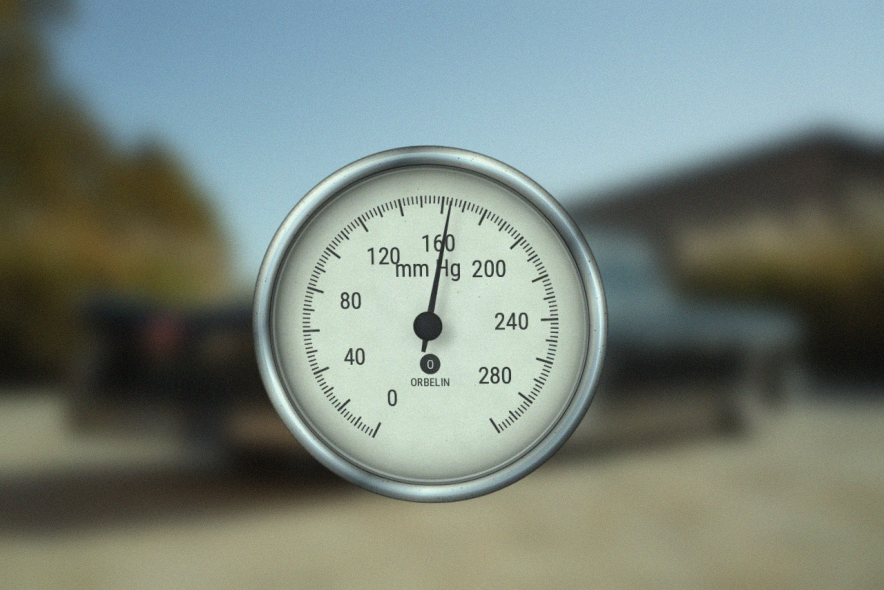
mmHg 164
